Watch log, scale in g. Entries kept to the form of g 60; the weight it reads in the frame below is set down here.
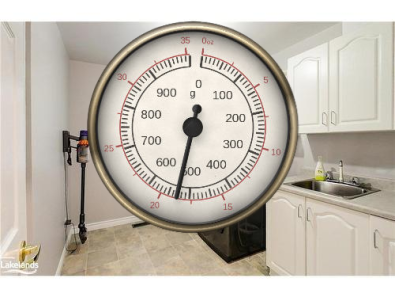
g 530
